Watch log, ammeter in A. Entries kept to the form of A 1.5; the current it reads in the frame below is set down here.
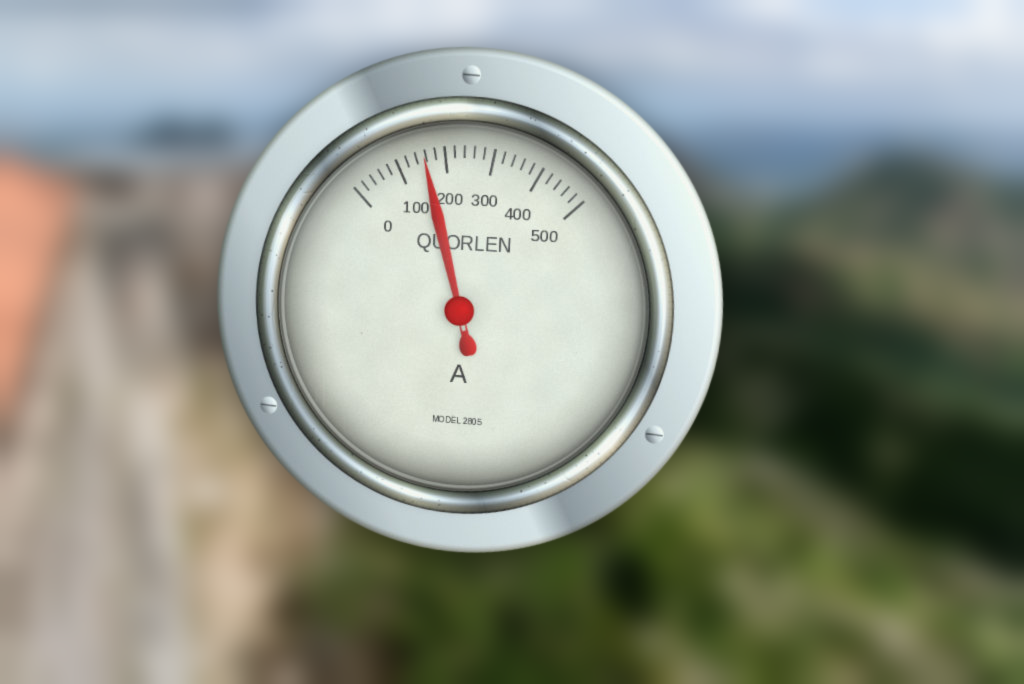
A 160
